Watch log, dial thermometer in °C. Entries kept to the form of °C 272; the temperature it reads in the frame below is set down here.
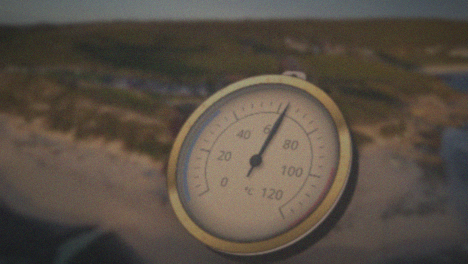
°C 64
